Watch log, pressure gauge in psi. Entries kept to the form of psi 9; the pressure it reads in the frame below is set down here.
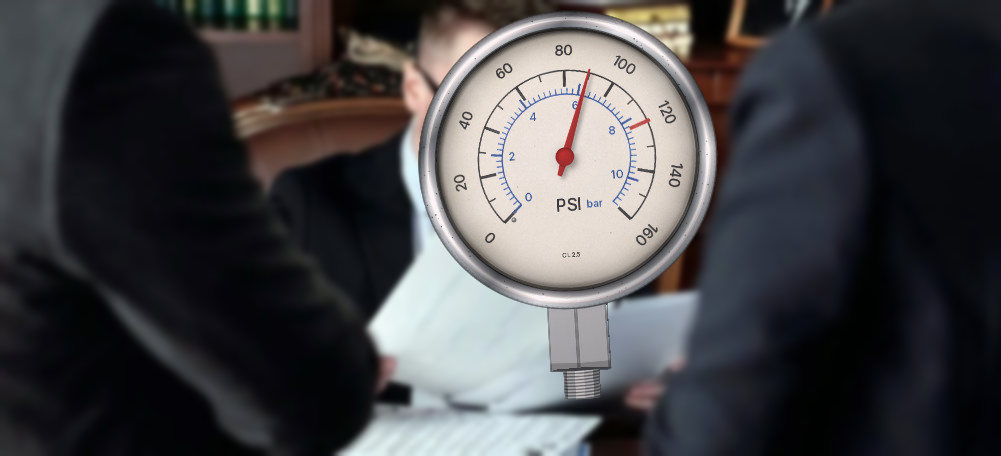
psi 90
